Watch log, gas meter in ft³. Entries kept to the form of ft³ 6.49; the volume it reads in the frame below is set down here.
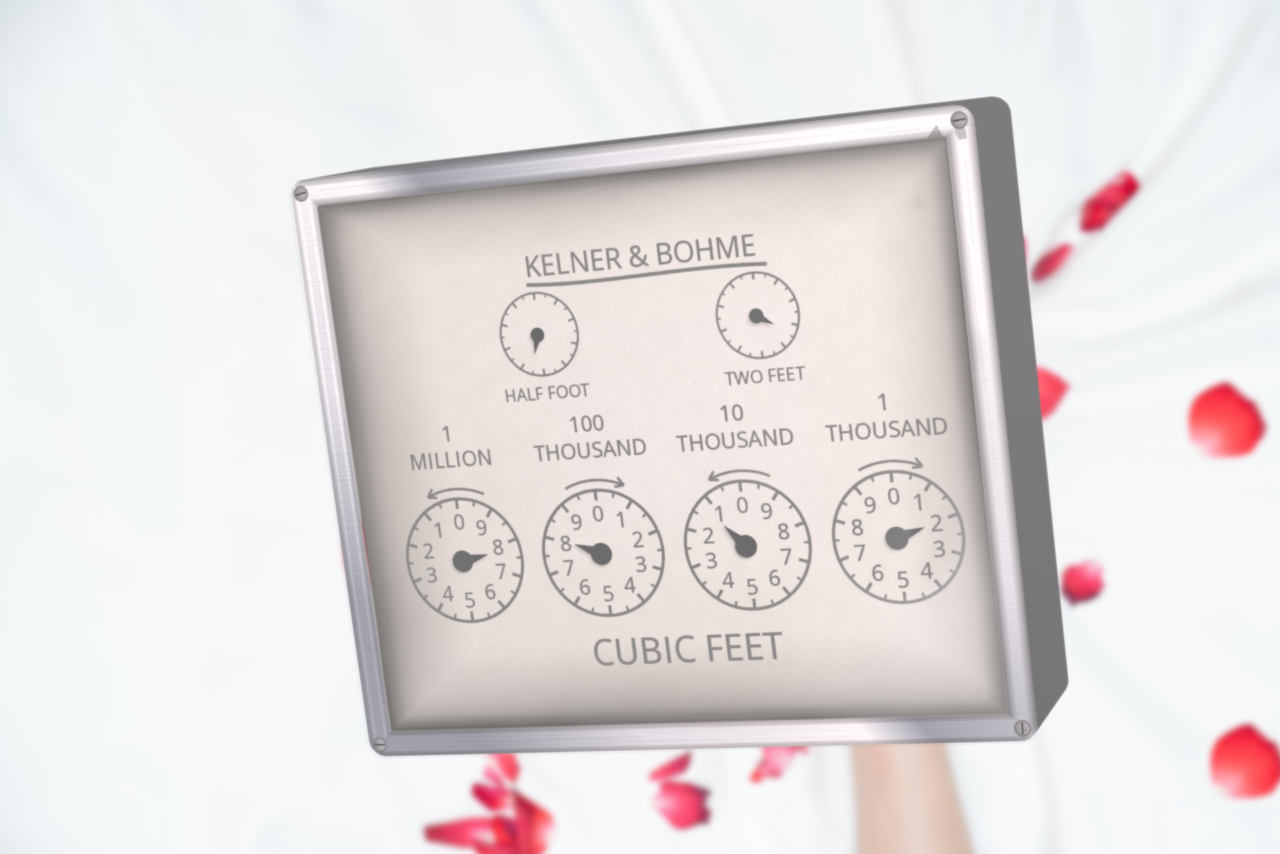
ft³ 781200
